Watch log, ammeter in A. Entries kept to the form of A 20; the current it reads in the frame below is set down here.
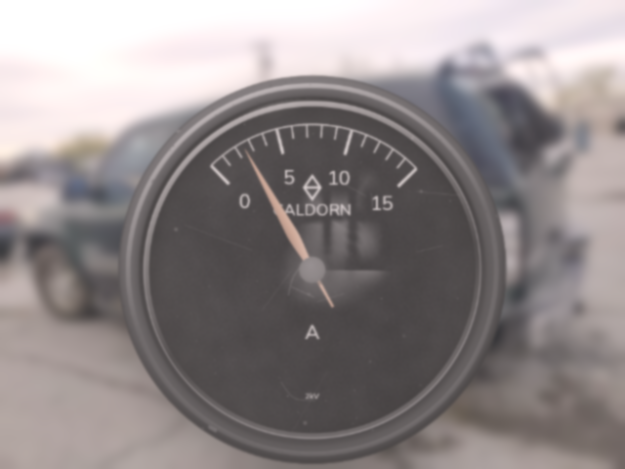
A 2.5
